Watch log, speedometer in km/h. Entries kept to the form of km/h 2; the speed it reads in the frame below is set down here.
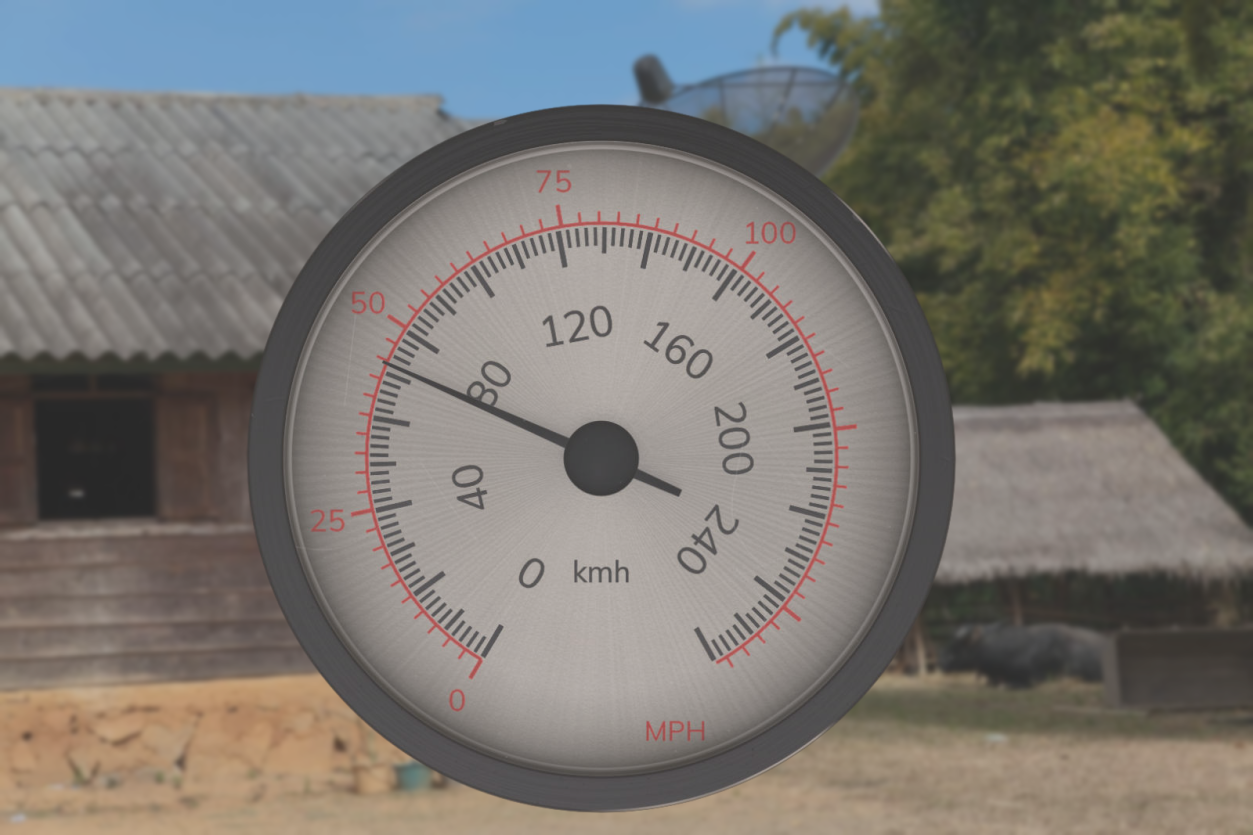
km/h 72
